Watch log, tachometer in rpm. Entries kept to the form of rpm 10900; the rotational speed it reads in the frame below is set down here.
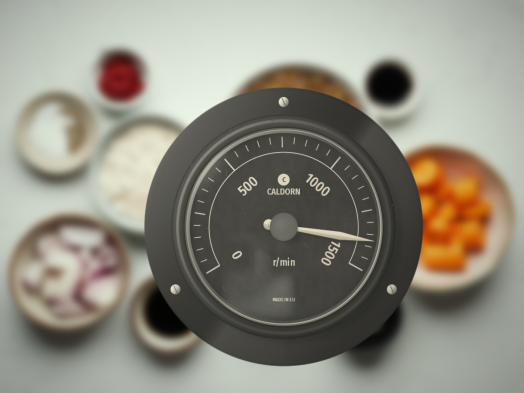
rpm 1375
